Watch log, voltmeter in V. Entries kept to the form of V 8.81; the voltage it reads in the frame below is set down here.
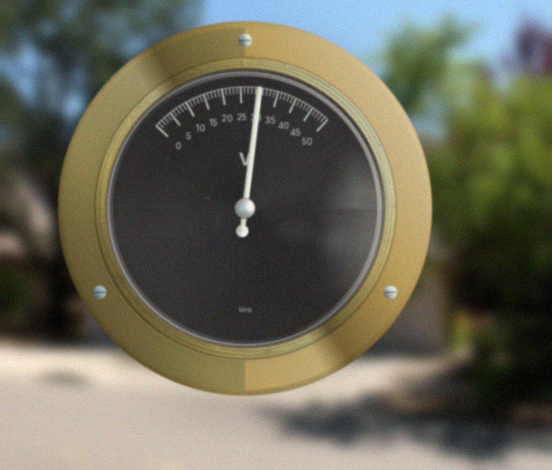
V 30
